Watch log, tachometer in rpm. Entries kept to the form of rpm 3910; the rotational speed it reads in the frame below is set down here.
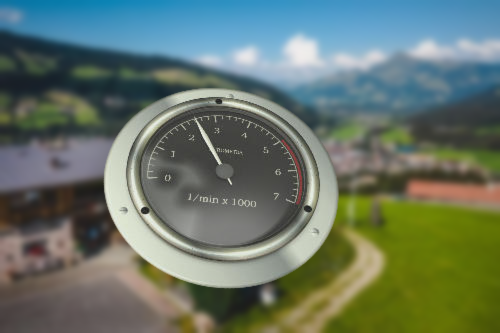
rpm 2400
